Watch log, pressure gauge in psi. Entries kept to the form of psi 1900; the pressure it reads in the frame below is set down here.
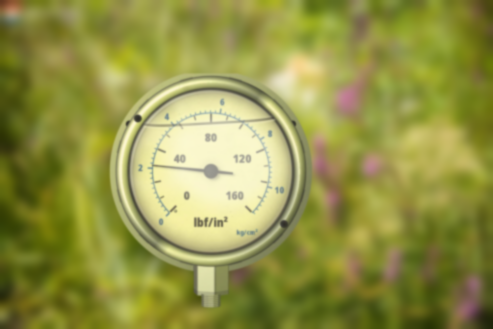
psi 30
